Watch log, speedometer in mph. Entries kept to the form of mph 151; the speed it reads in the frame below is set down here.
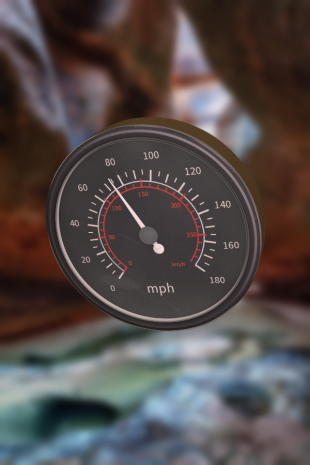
mph 75
